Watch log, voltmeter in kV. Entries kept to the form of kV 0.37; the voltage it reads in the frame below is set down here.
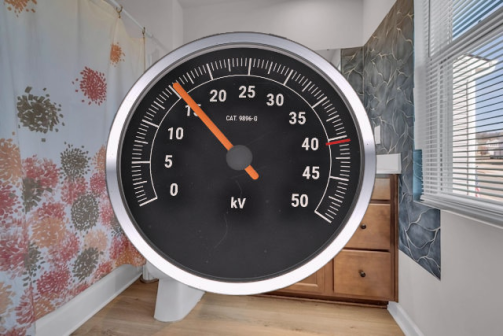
kV 15.5
